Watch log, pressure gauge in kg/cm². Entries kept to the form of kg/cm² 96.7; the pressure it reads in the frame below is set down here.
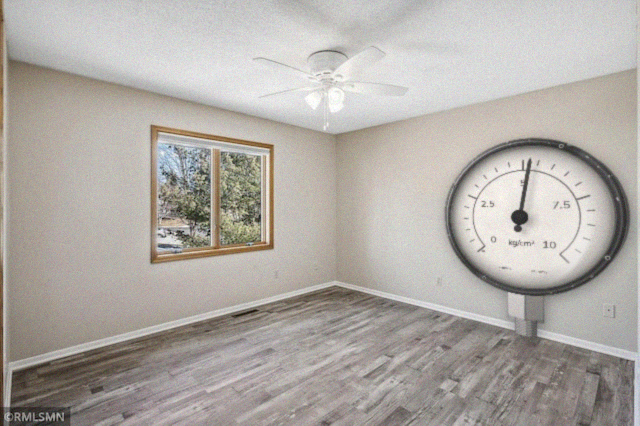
kg/cm² 5.25
